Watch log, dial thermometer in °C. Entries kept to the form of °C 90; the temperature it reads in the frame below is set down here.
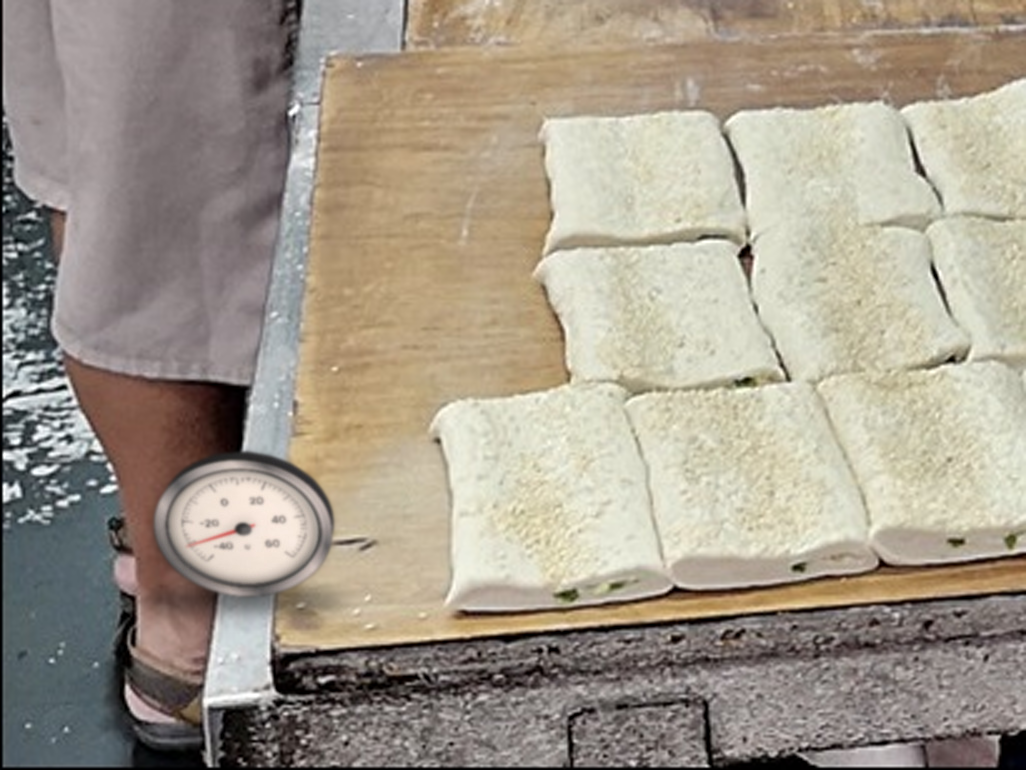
°C -30
